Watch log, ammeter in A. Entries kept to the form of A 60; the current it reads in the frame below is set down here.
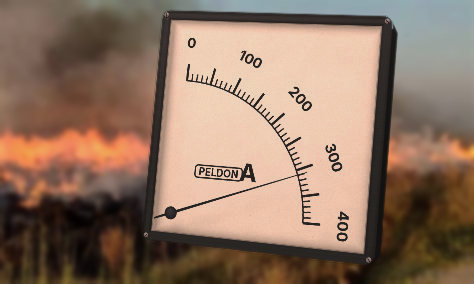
A 310
